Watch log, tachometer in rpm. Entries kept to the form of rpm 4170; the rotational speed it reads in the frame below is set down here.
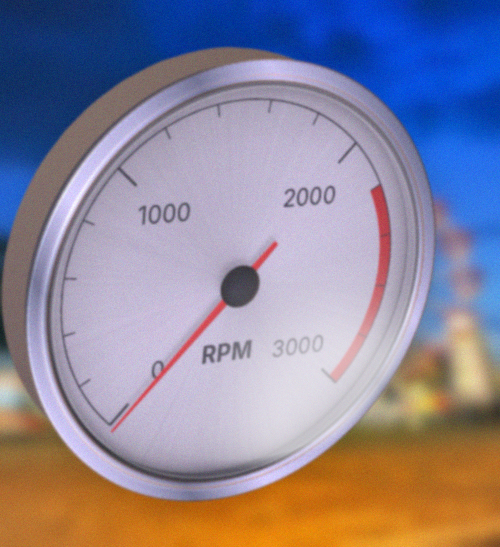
rpm 0
